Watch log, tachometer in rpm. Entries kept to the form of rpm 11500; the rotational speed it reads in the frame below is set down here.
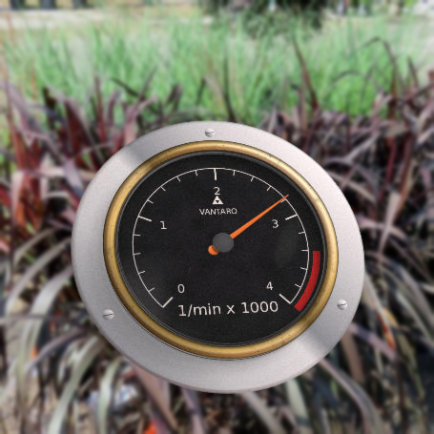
rpm 2800
